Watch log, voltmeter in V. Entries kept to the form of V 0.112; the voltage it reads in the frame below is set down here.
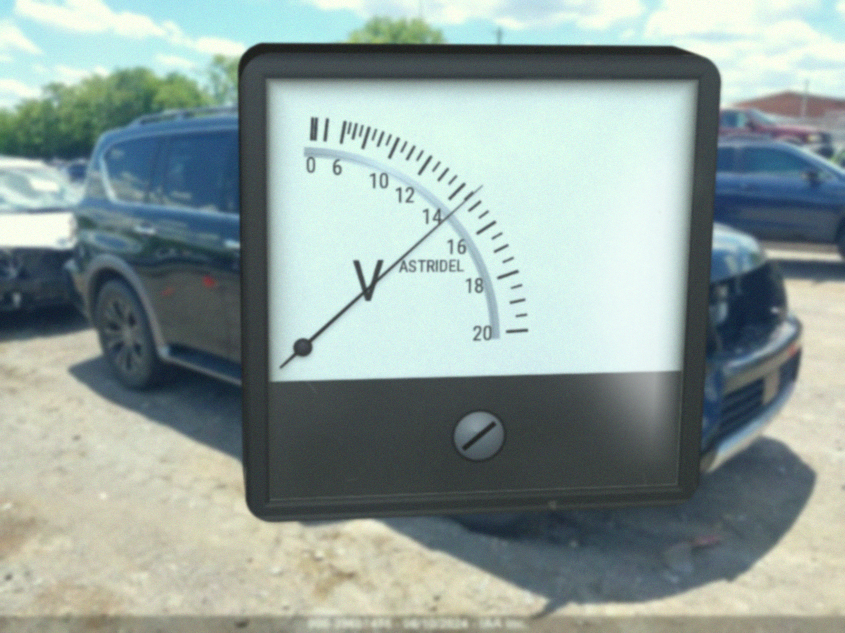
V 14.5
